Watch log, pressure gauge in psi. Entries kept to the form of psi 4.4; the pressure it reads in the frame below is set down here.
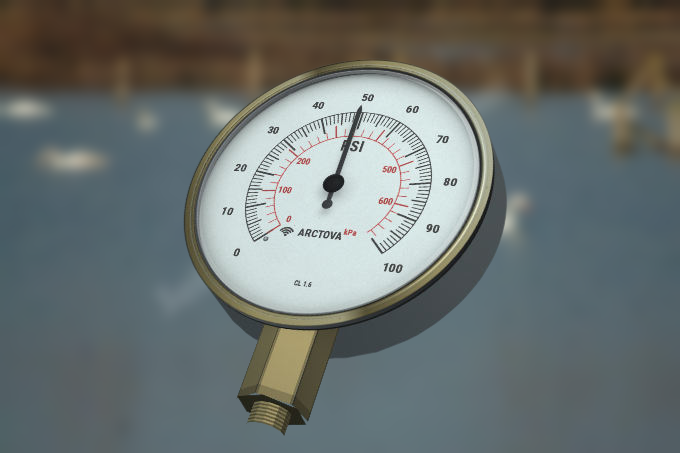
psi 50
